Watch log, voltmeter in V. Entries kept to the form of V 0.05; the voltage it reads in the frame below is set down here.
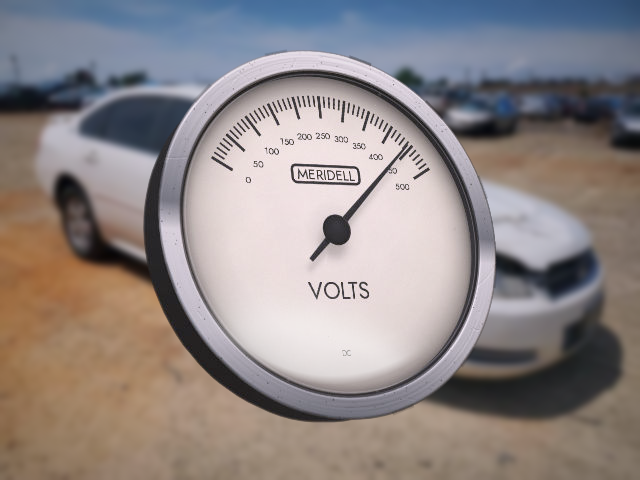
V 440
